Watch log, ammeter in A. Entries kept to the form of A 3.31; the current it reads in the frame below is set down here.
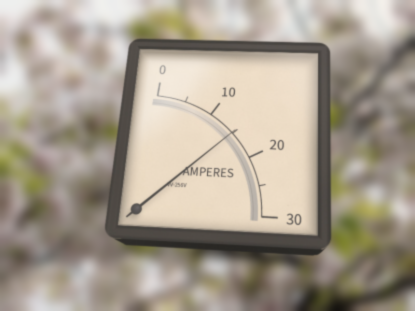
A 15
